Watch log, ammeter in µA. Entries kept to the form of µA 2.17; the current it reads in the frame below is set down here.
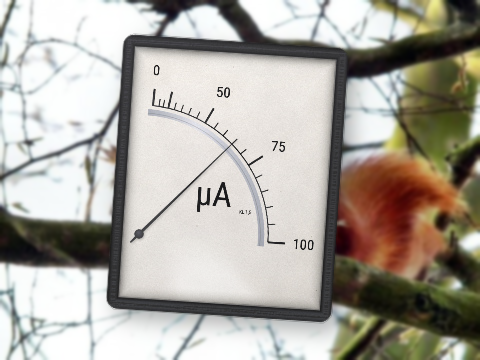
µA 65
